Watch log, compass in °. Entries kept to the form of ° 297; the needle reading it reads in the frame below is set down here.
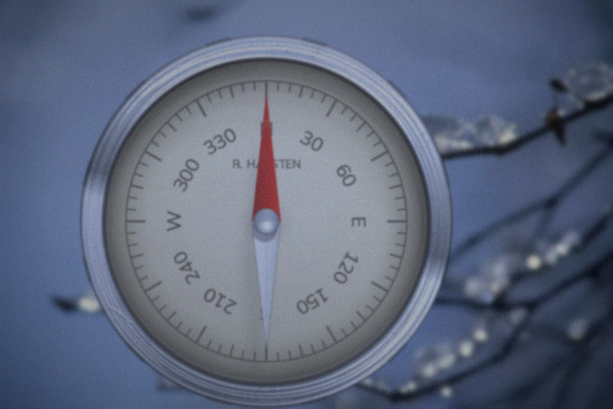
° 0
